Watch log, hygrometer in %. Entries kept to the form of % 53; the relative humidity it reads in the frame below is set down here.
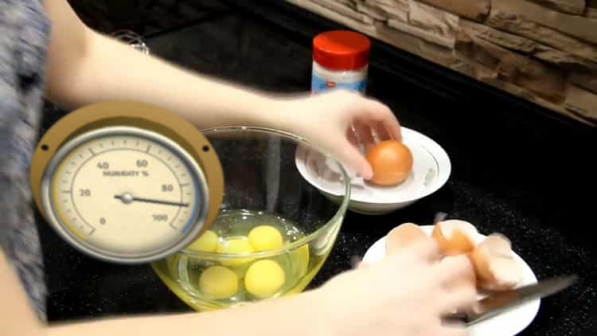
% 88
